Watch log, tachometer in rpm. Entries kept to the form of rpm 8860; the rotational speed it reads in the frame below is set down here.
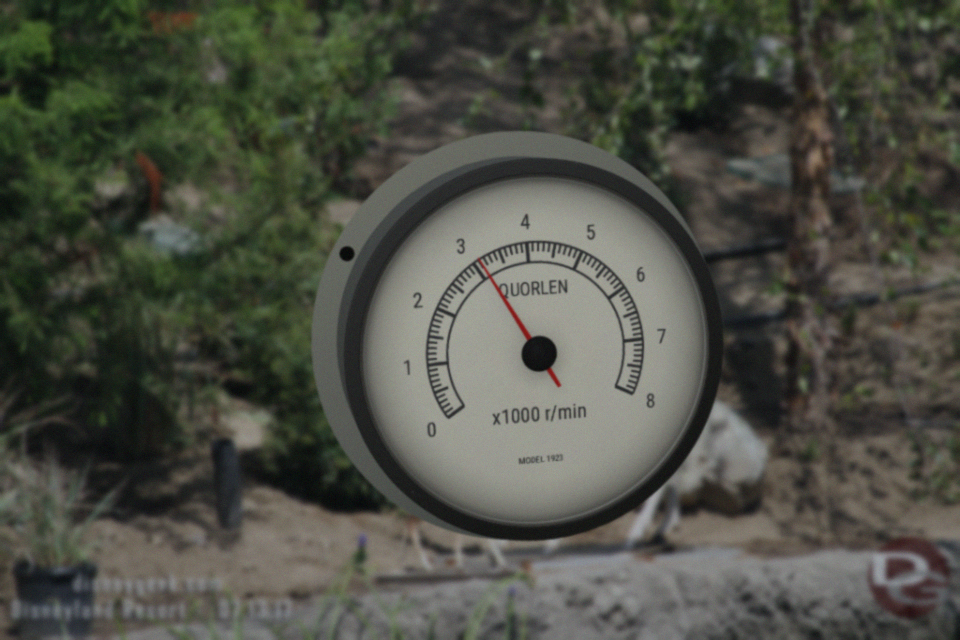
rpm 3100
